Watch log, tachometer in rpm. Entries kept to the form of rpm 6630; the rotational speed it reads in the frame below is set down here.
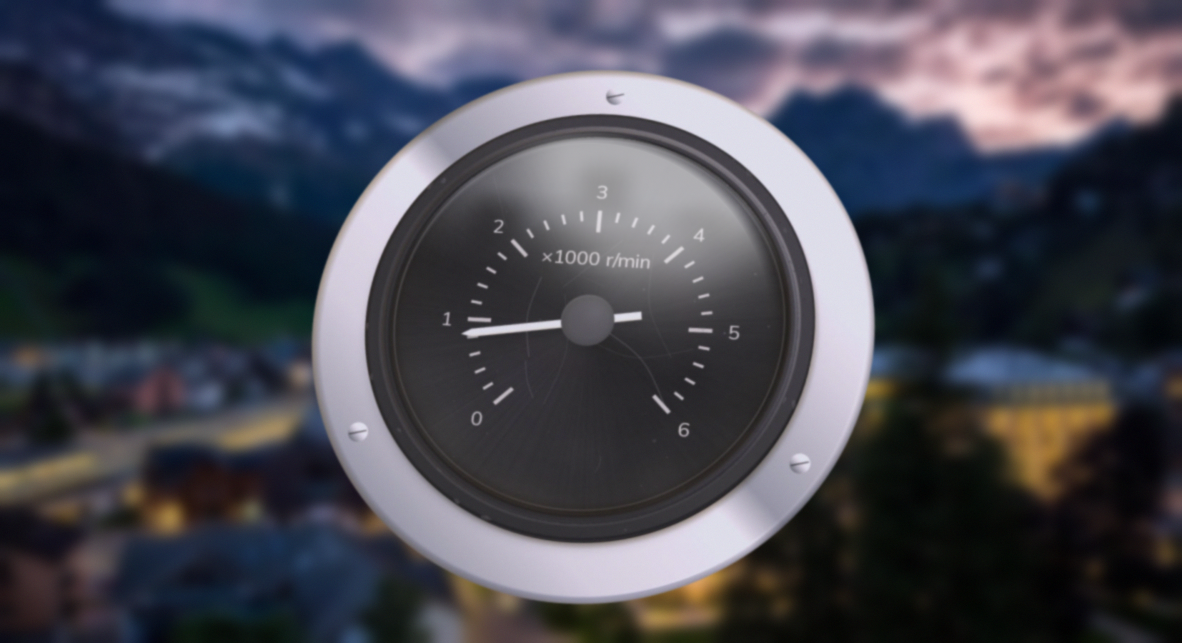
rpm 800
